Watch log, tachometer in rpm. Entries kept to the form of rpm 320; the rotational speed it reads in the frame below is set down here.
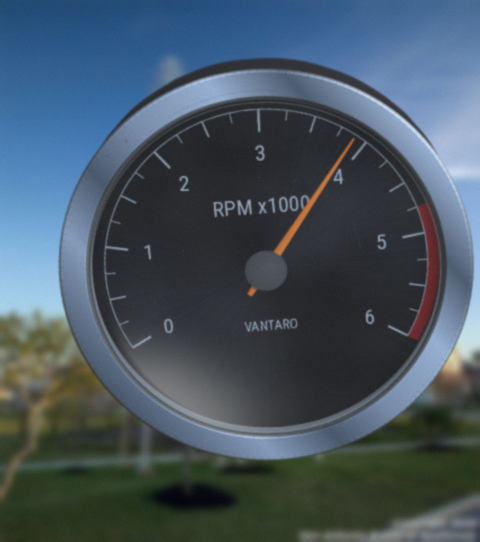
rpm 3875
